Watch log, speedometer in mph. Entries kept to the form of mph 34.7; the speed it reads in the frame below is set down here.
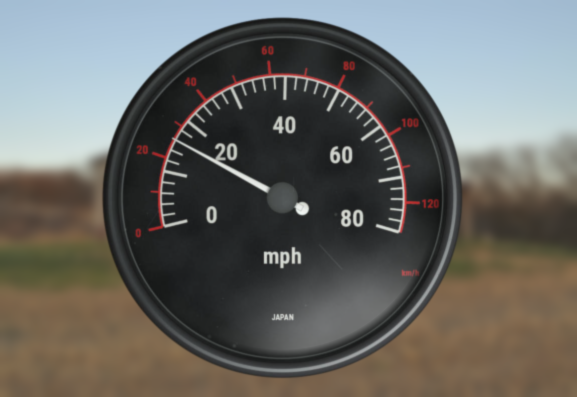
mph 16
